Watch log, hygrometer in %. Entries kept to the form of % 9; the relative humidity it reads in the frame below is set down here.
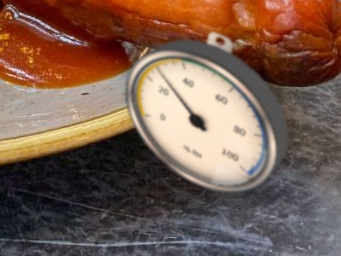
% 28
